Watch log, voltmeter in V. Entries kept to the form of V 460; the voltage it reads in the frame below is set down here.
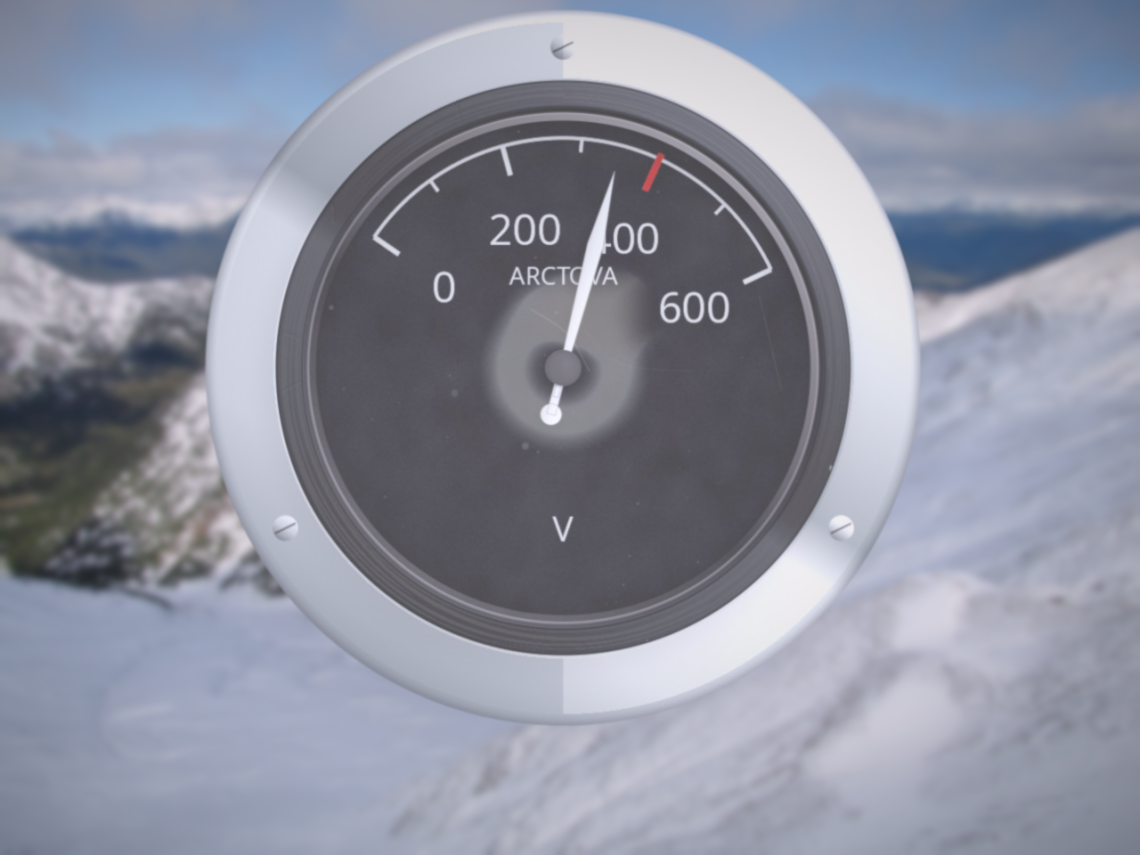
V 350
